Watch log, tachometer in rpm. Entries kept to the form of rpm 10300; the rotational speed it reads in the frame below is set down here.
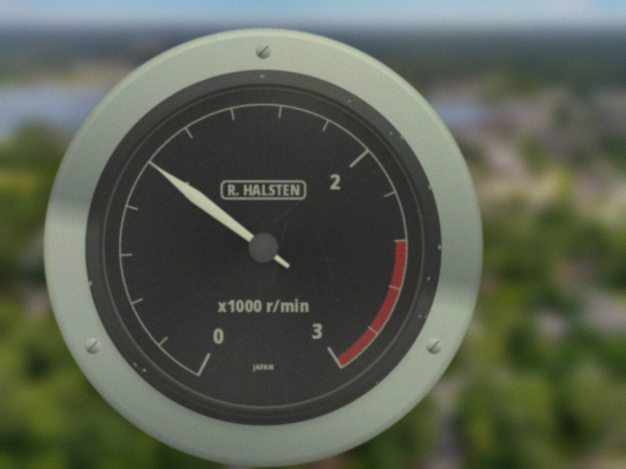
rpm 1000
